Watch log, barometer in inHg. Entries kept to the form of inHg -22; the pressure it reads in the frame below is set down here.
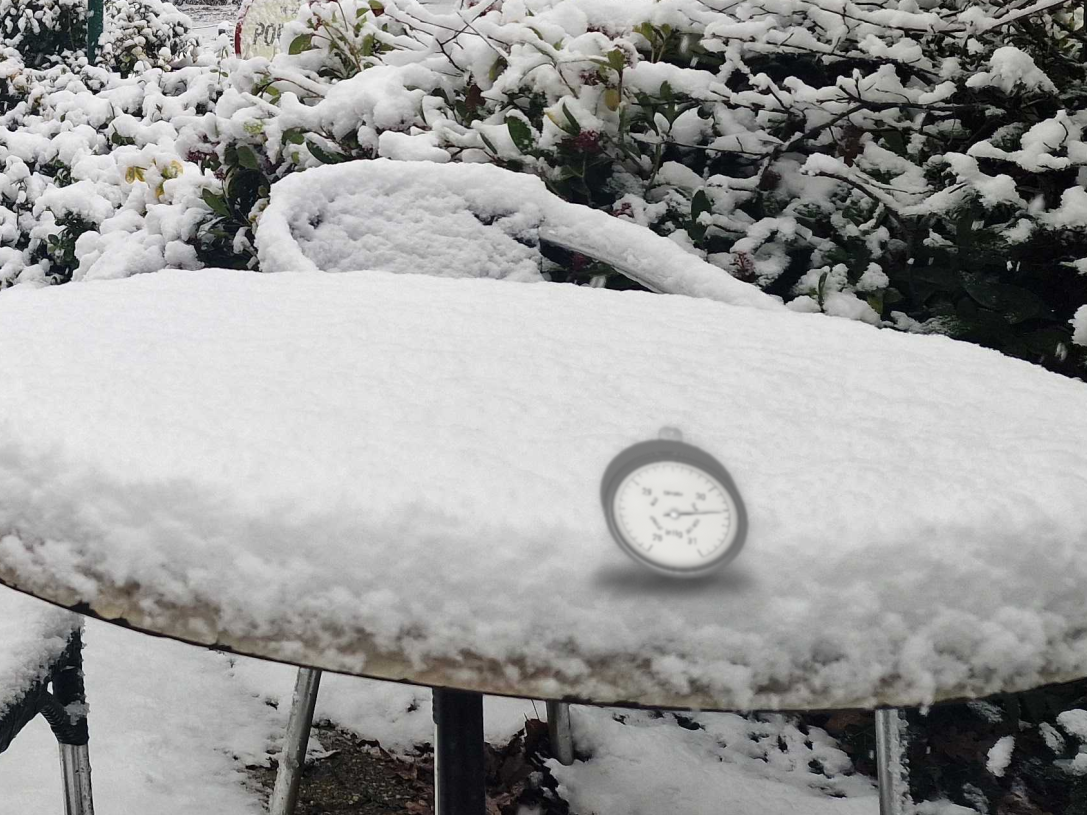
inHg 30.3
